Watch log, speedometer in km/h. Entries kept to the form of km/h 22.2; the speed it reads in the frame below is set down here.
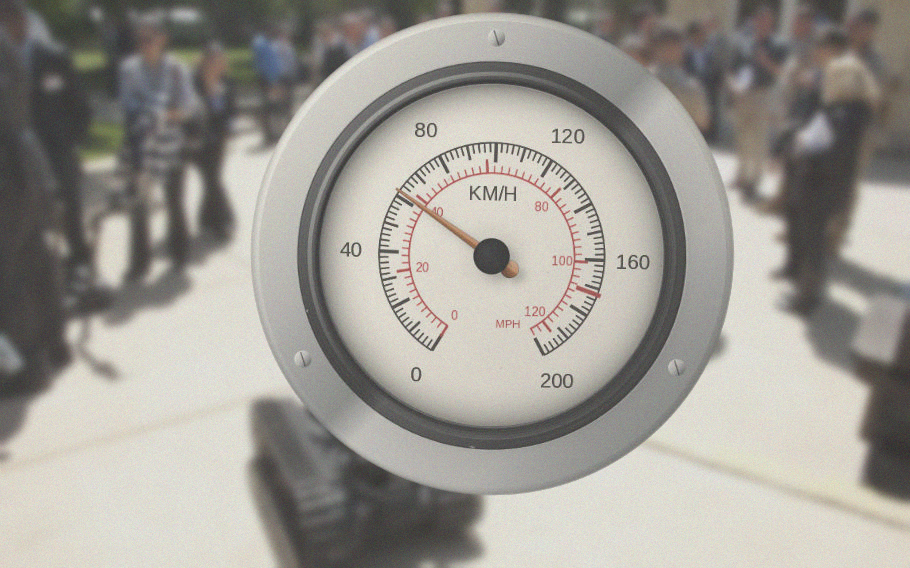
km/h 62
